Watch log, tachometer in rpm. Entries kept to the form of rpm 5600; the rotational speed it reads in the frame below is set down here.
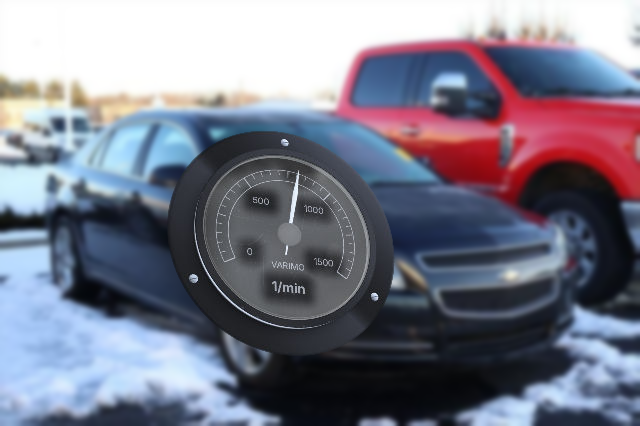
rpm 800
